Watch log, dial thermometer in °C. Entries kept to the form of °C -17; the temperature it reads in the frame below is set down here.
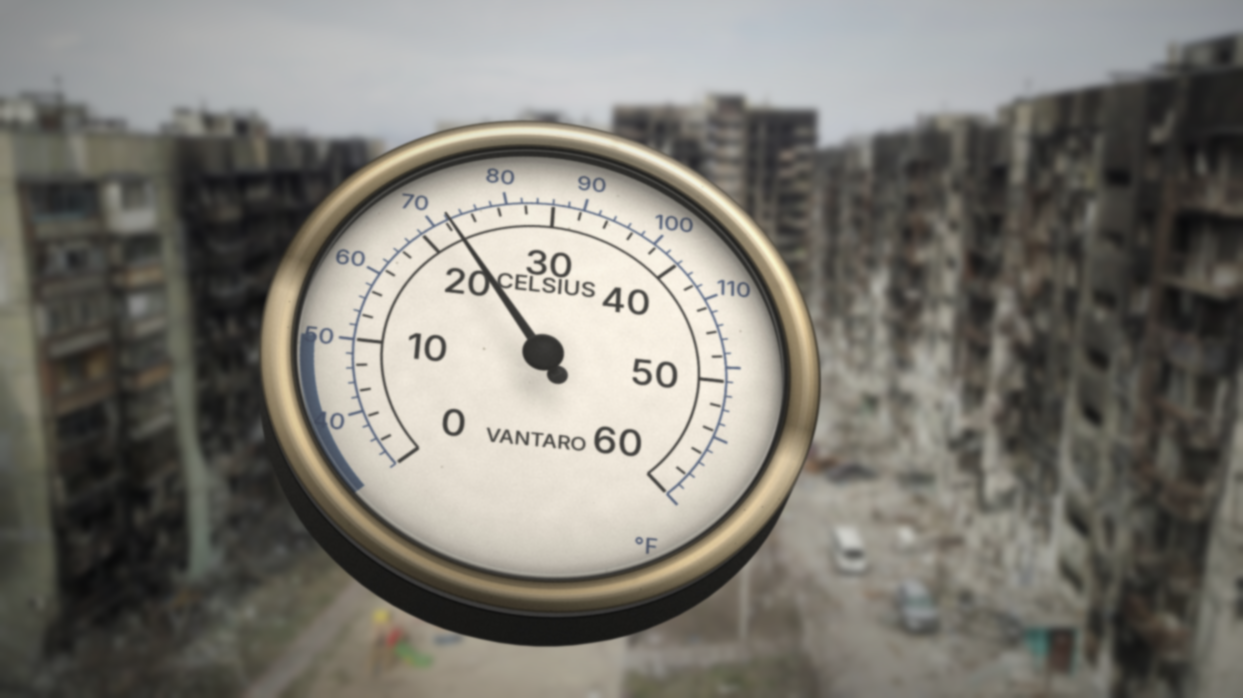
°C 22
